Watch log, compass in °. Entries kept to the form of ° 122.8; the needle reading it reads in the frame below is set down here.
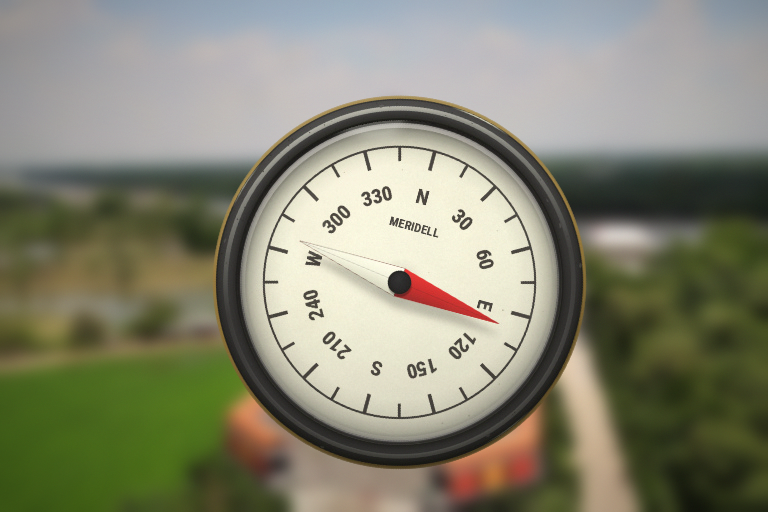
° 97.5
